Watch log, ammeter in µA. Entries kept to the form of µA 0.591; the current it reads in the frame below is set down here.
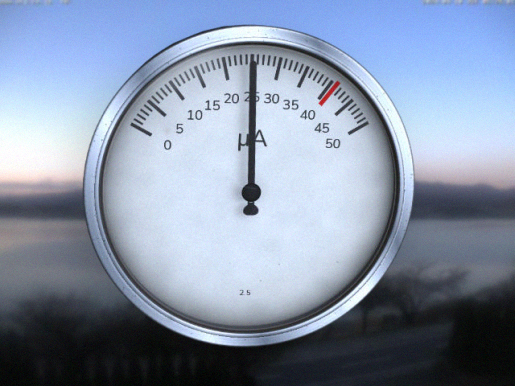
µA 25
